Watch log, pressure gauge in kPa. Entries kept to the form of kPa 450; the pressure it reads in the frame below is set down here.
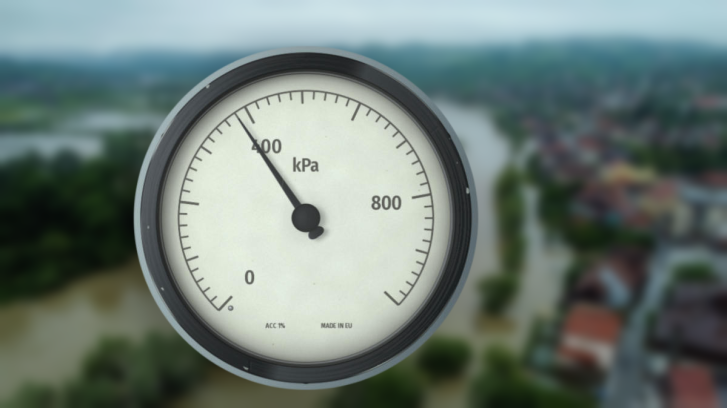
kPa 380
